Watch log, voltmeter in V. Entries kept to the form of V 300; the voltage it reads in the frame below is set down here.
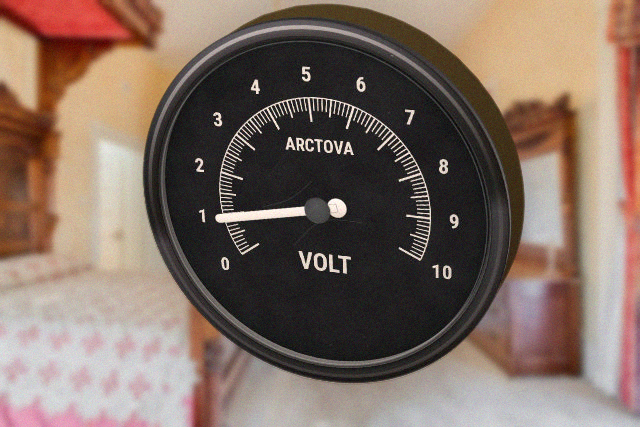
V 1
